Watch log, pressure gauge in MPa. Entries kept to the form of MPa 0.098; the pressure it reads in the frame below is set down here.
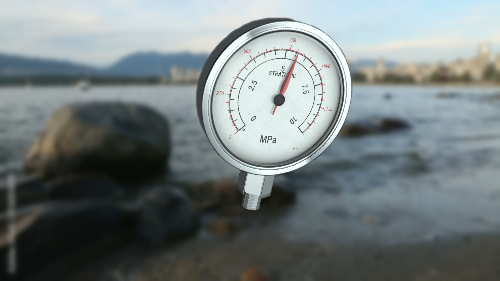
MPa 5.5
